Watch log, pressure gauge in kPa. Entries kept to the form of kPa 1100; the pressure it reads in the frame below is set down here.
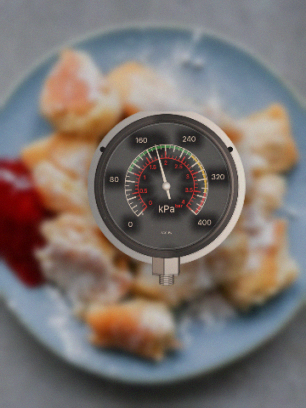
kPa 180
